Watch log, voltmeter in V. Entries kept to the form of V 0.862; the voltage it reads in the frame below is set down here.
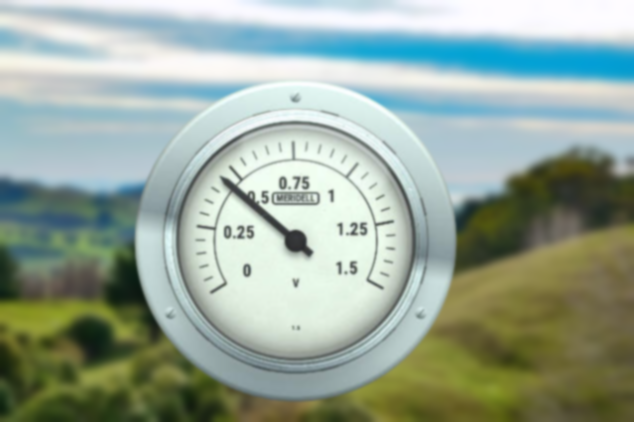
V 0.45
